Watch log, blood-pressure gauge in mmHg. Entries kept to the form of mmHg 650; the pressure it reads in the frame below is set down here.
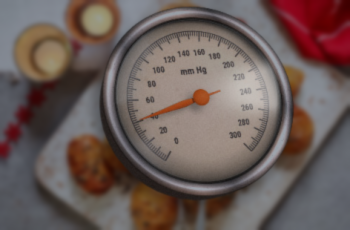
mmHg 40
